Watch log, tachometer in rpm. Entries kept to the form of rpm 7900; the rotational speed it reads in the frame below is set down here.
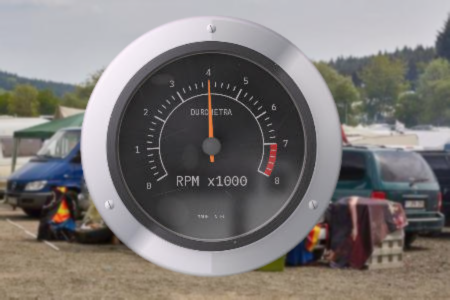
rpm 4000
